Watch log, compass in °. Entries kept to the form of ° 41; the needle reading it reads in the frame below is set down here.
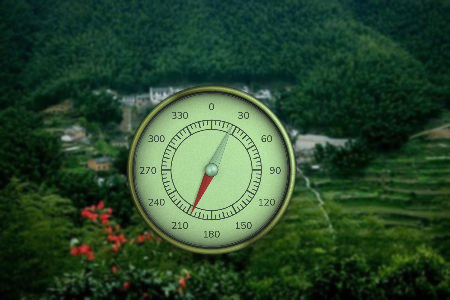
° 205
